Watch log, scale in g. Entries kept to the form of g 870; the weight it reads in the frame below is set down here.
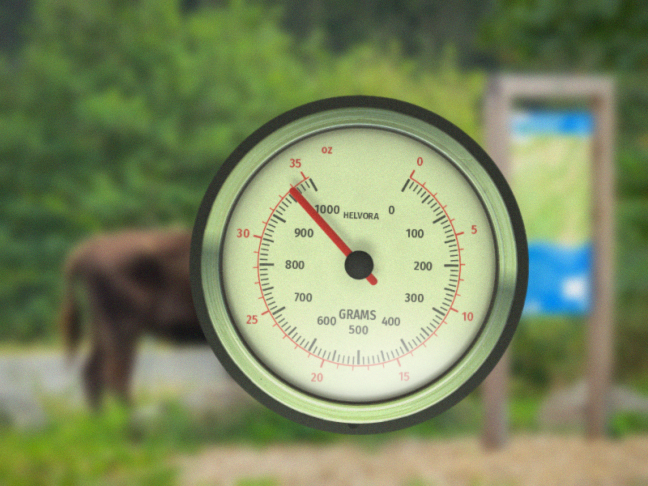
g 960
